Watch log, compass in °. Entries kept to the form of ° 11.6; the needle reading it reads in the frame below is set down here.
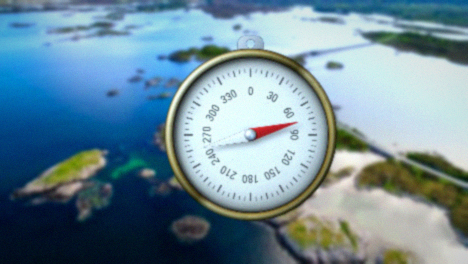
° 75
